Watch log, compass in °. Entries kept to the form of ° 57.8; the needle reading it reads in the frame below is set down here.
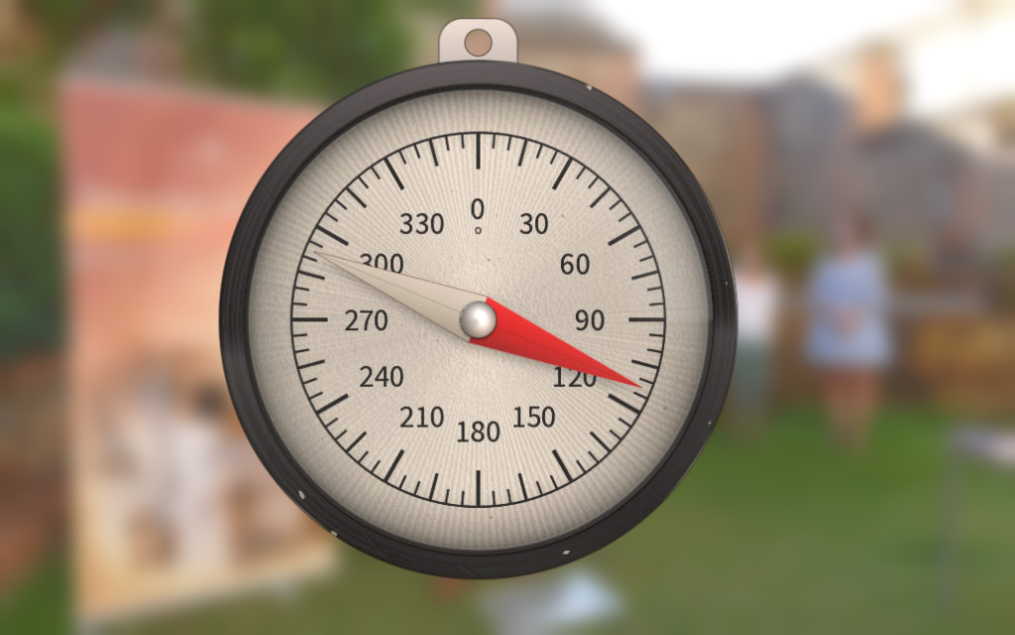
° 112.5
